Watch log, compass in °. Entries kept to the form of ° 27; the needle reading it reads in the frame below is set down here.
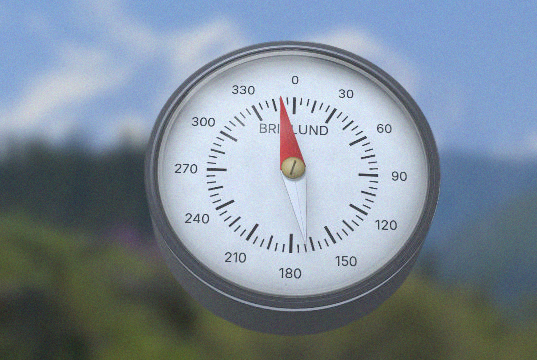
° 350
